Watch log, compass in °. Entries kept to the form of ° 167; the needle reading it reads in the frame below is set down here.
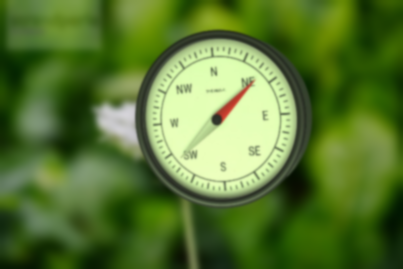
° 50
